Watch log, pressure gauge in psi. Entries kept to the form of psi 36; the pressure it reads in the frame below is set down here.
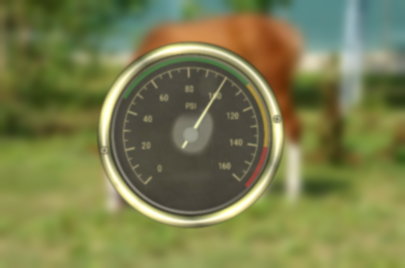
psi 100
